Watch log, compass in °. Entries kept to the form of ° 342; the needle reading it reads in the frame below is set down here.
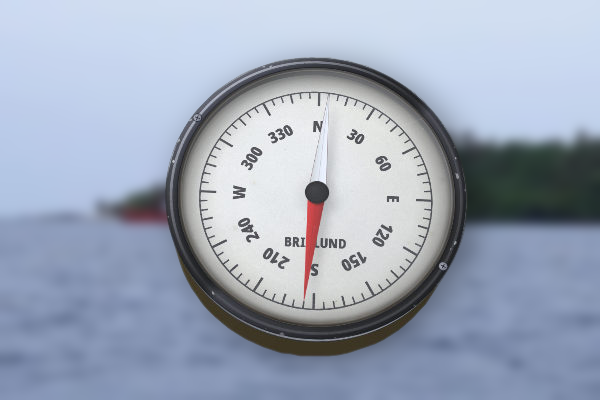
° 185
